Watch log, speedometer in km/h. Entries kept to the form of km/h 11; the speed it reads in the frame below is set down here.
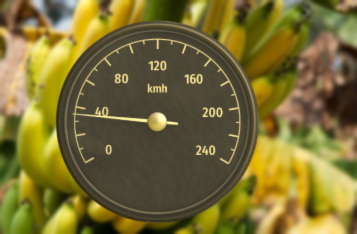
km/h 35
